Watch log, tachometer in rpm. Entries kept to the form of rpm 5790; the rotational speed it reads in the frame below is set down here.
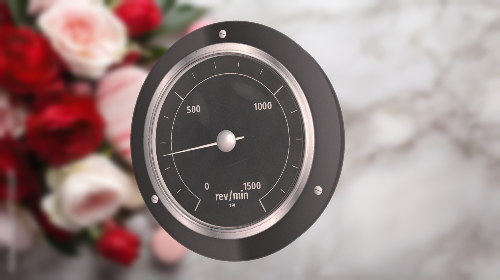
rpm 250
